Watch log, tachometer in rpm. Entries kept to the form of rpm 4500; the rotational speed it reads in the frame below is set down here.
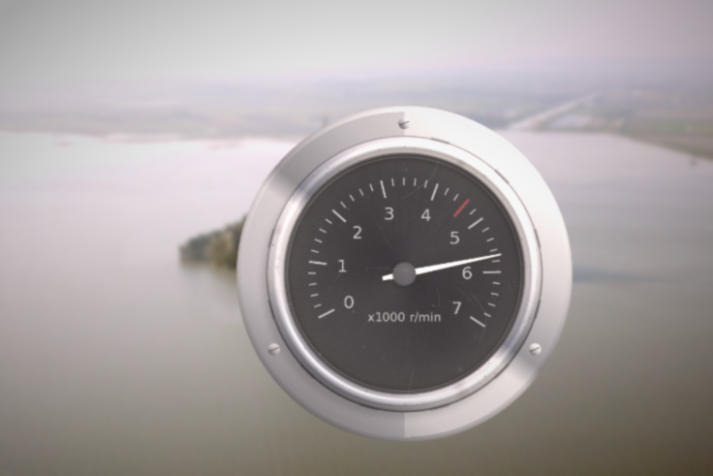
rpm 5700
